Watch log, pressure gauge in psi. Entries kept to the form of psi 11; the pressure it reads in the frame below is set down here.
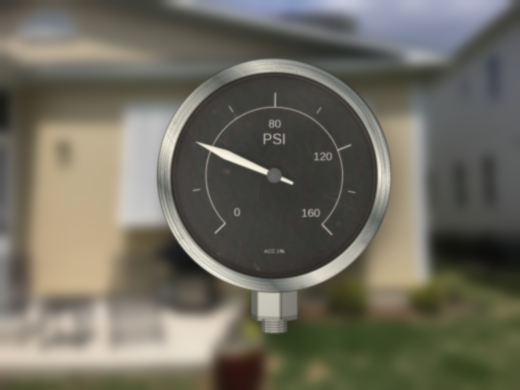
psi 40
